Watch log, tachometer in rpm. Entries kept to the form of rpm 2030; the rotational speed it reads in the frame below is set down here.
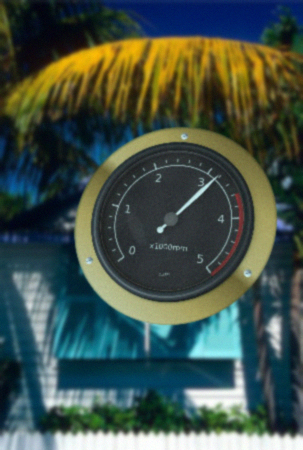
rpm 3200
